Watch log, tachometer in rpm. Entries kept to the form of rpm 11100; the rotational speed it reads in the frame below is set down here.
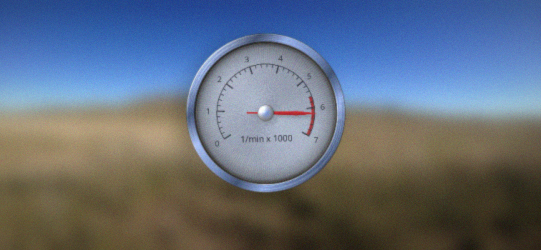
rpm 6200
